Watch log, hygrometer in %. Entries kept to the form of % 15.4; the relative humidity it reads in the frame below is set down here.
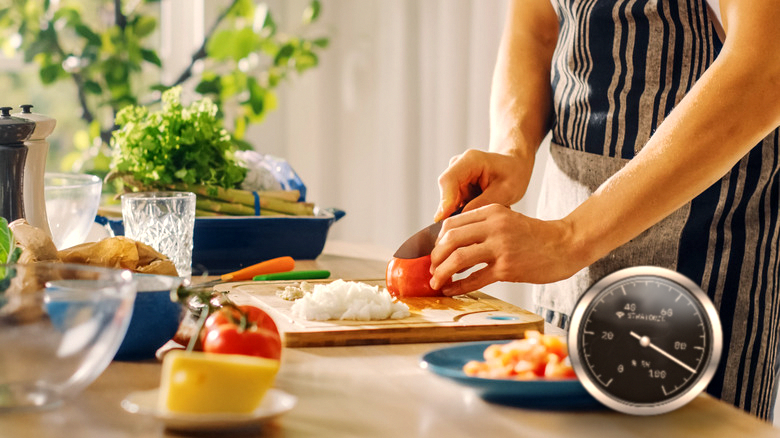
% 88
